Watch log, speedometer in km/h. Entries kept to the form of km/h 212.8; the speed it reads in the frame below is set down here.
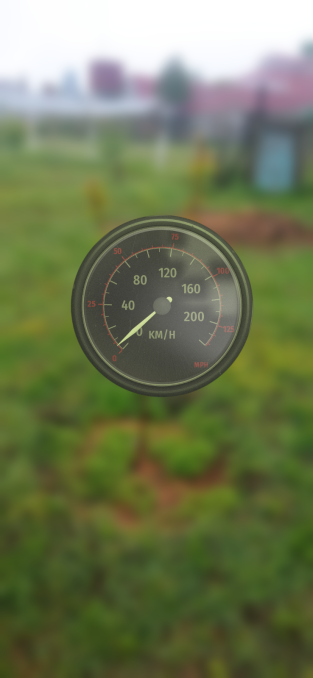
km/h 5
